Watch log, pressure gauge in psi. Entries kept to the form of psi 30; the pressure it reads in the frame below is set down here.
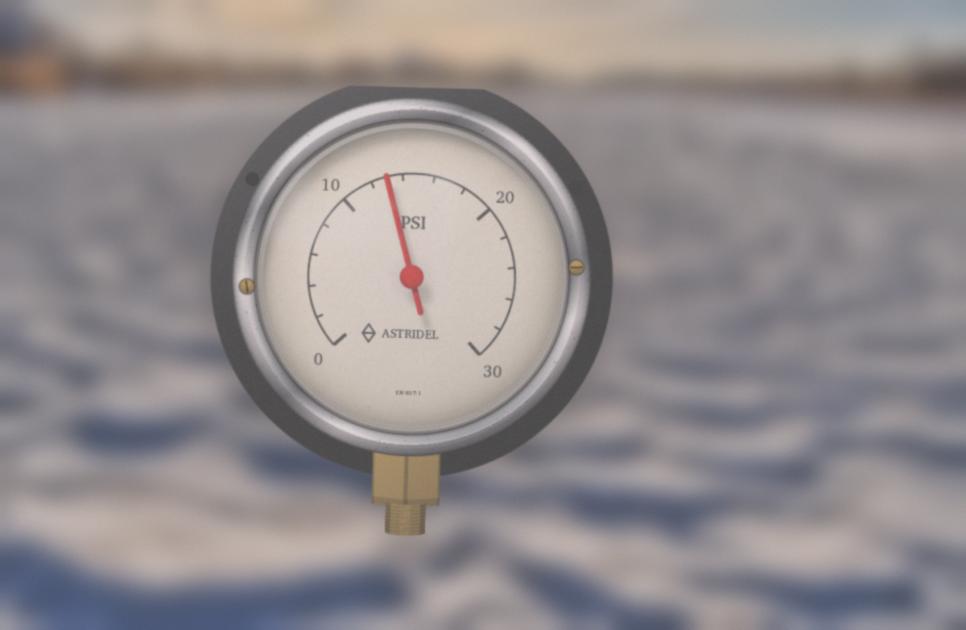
psi 13
